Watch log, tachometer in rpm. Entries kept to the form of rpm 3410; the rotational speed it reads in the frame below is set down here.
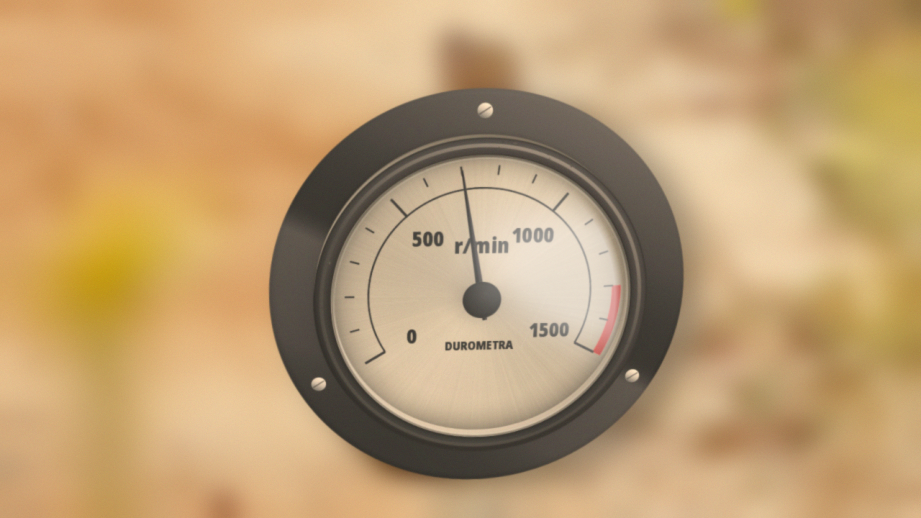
rpm 700
